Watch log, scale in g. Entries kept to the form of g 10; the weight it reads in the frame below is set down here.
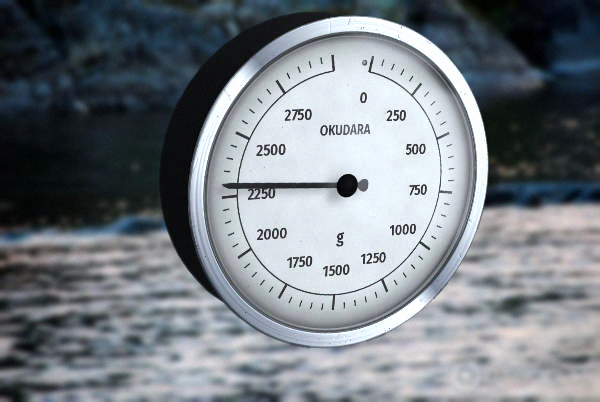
g 2300
